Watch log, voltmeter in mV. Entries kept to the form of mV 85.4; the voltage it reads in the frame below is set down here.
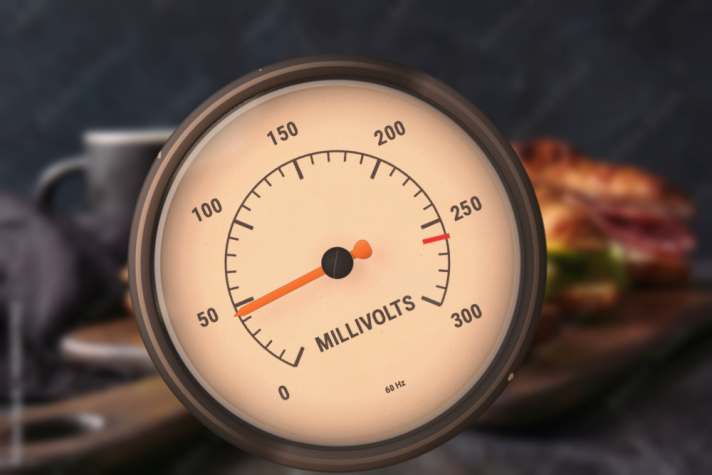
mV 45
